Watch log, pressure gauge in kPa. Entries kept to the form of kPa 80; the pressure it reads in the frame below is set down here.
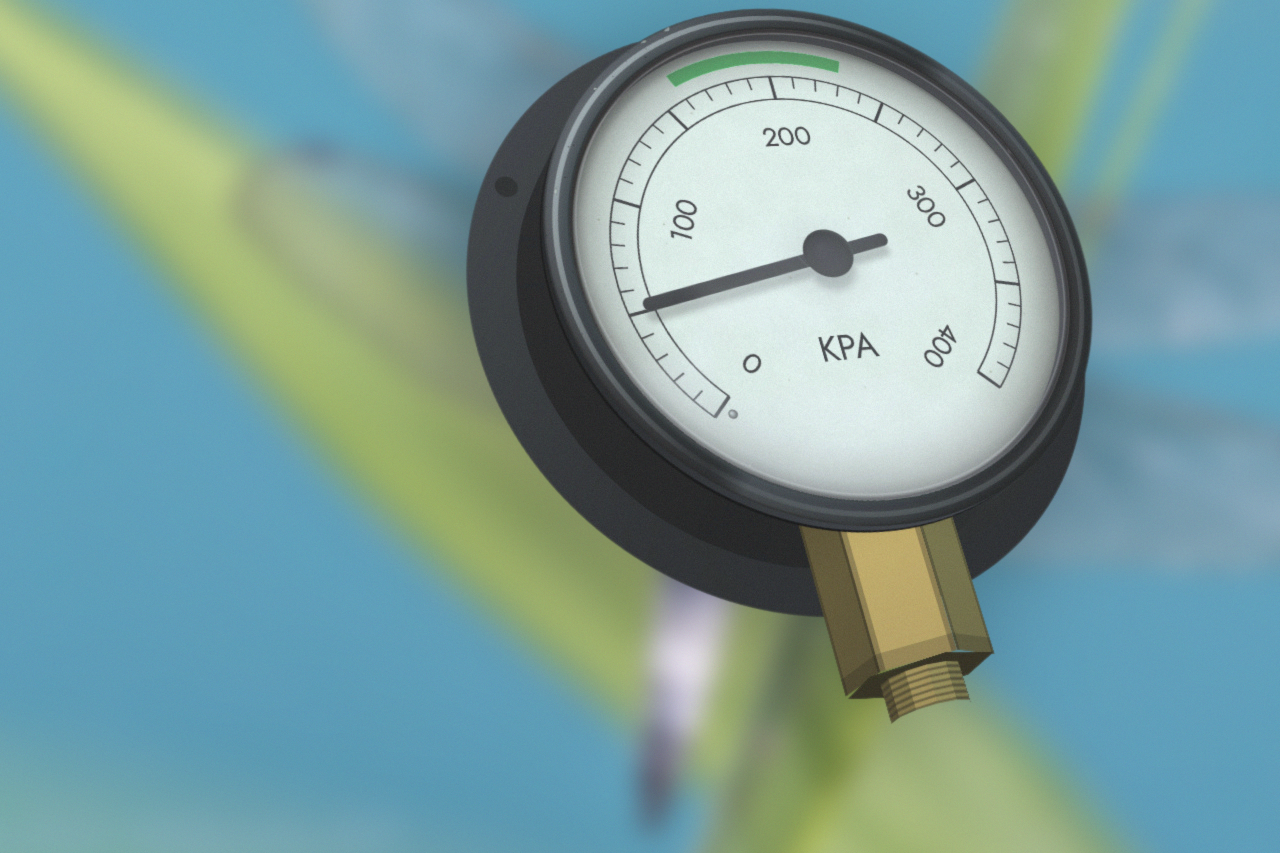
kPa 50
